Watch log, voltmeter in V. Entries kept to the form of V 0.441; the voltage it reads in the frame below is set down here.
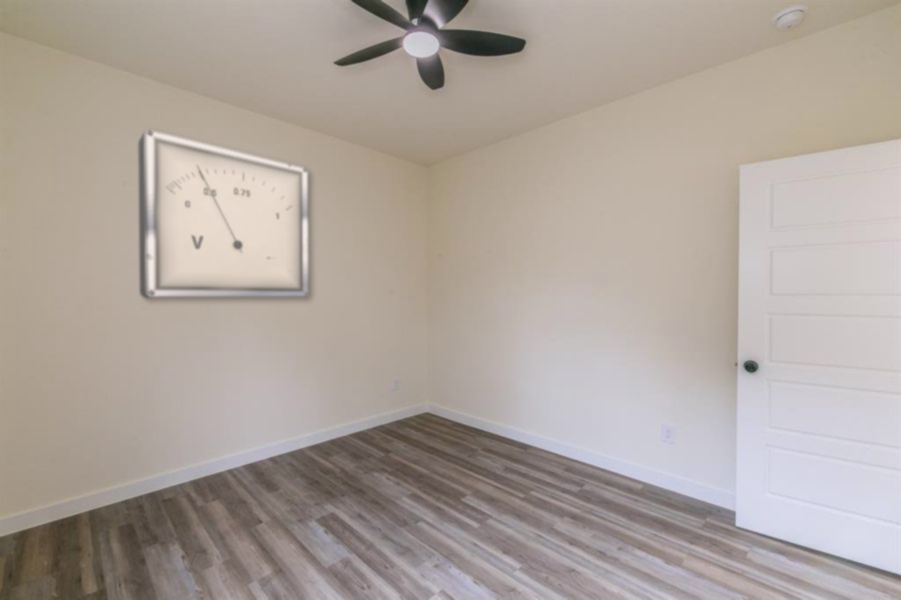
V 0.5
